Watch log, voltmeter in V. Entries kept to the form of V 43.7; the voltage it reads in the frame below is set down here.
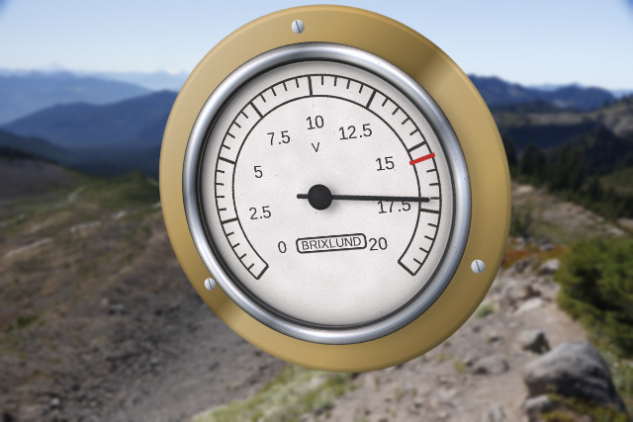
V 17
